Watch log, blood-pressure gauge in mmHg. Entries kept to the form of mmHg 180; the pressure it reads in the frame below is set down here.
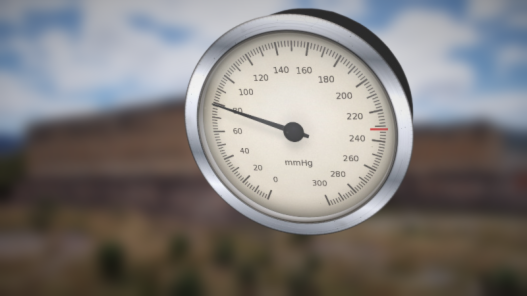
mmHg 80
